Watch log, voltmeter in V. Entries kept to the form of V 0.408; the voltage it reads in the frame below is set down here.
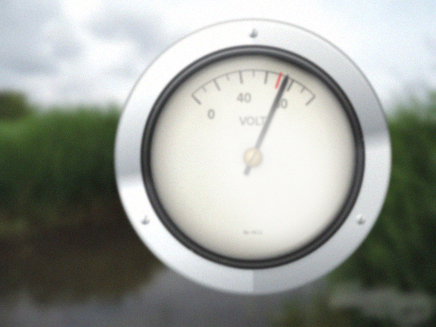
V 75
